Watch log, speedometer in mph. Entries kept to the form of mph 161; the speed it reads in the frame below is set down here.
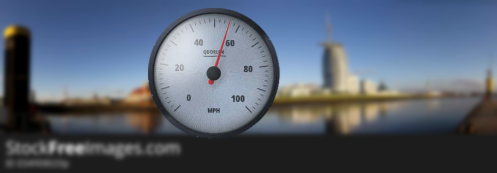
mph 56
